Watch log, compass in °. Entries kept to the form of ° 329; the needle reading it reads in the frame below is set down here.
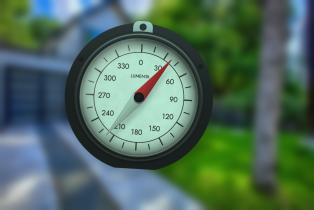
° 37.5
